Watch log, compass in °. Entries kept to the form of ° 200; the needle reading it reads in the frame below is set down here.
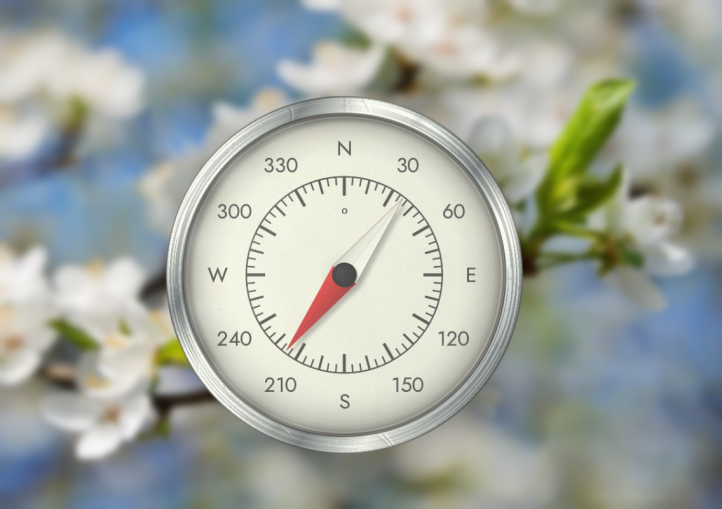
° 217.5
